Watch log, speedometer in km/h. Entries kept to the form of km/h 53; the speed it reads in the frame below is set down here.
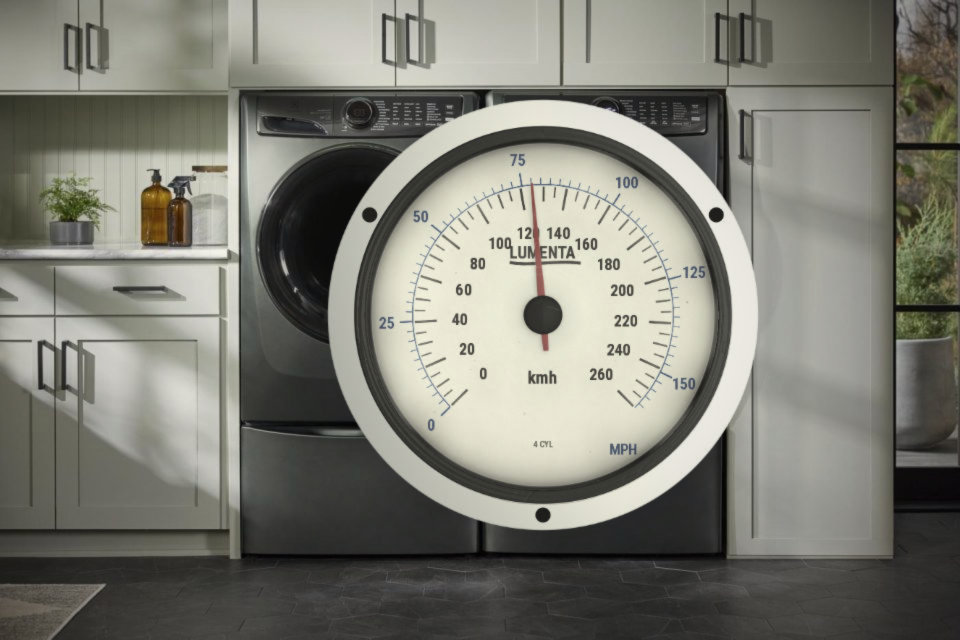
km/h 125
